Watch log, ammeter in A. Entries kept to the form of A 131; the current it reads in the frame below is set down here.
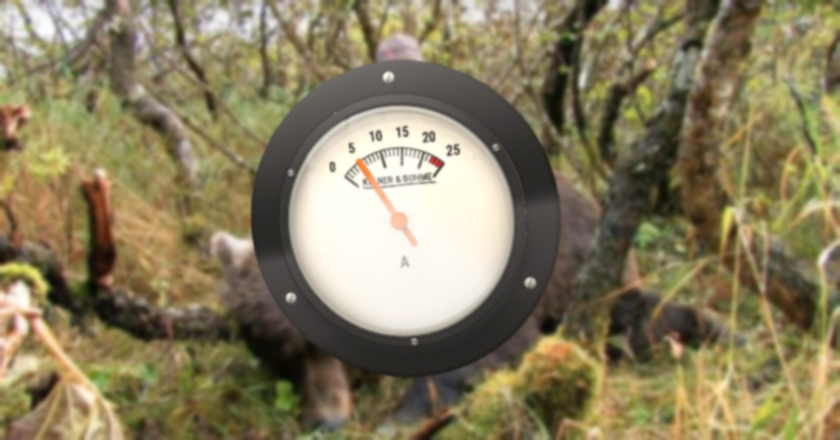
A 5
